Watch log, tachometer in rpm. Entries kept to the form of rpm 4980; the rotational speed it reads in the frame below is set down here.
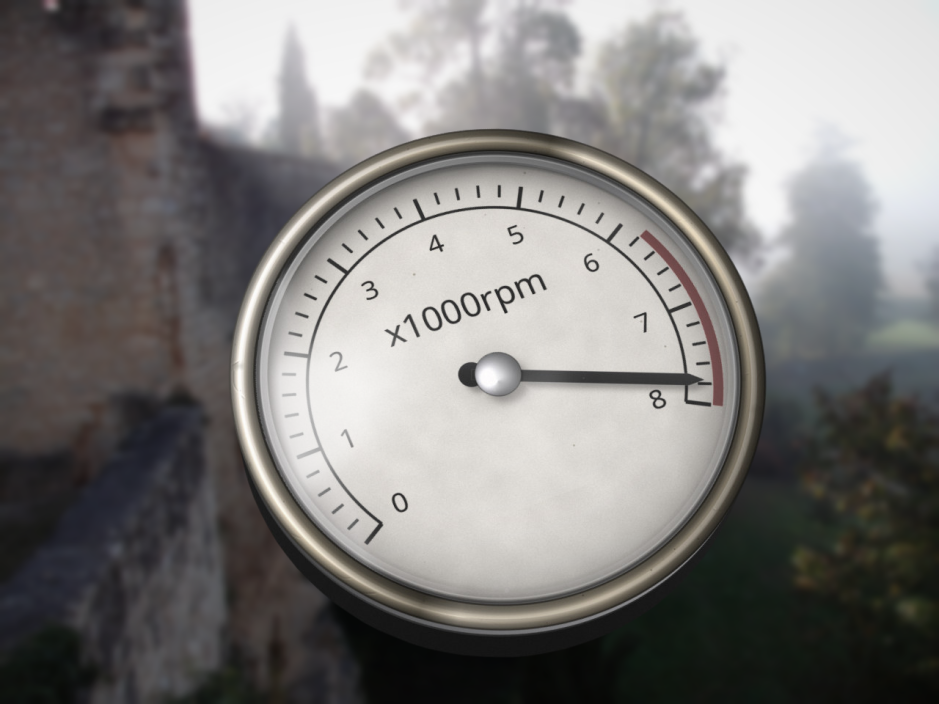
rpm 7800
